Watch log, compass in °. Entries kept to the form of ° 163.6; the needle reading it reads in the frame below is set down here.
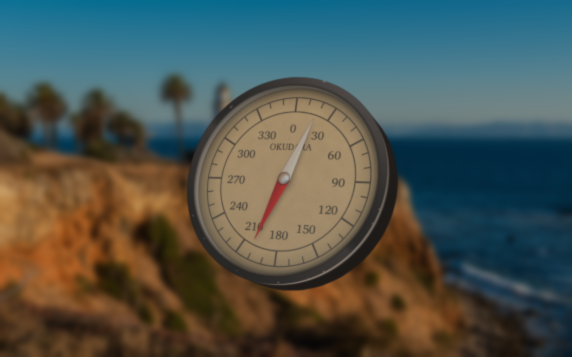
° 200
